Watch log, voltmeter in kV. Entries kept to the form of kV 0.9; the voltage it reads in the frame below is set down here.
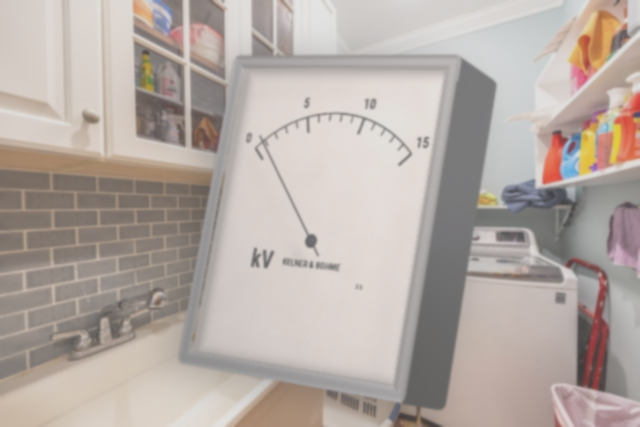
kV 1
